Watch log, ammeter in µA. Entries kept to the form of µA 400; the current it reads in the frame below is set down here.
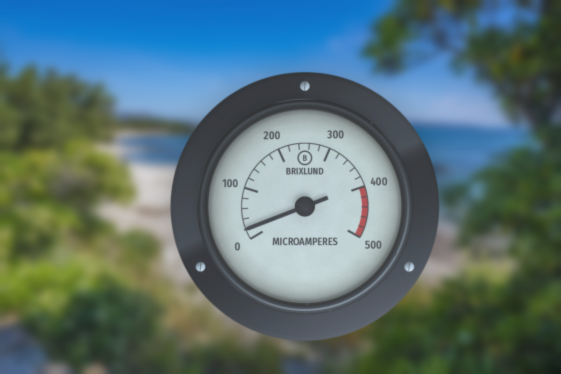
µA 20
